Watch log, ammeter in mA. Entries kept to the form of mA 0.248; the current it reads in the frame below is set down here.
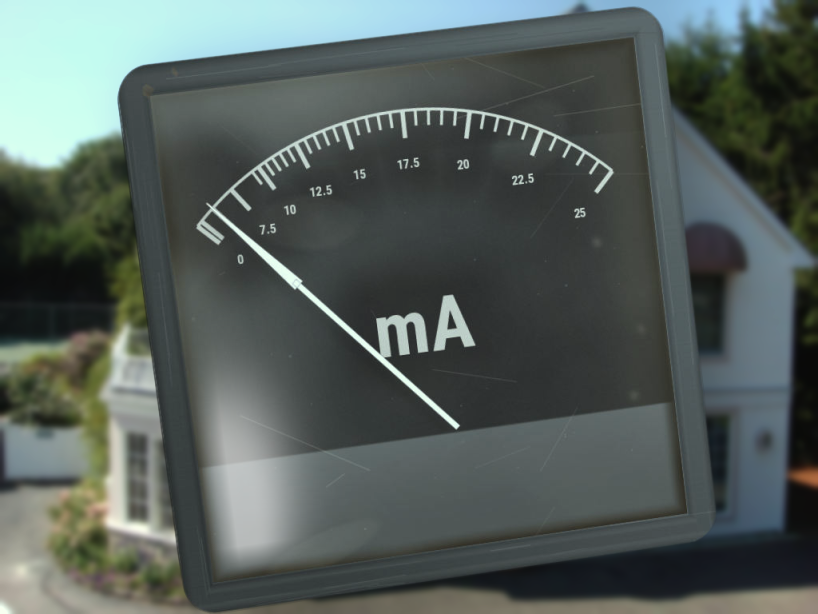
mA 5
